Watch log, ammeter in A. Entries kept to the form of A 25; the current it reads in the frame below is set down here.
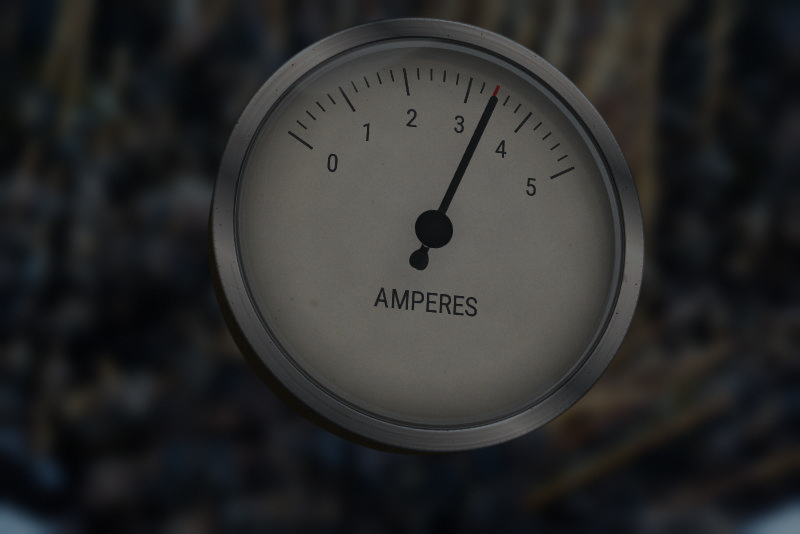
A 3.4
